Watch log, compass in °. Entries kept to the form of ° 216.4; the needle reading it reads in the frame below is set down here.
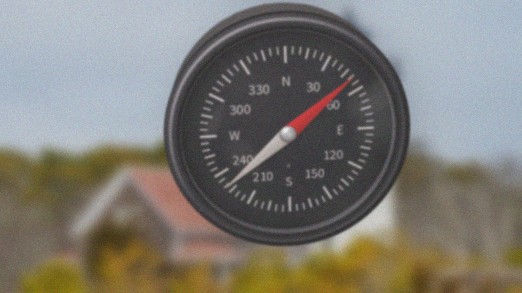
° 50
